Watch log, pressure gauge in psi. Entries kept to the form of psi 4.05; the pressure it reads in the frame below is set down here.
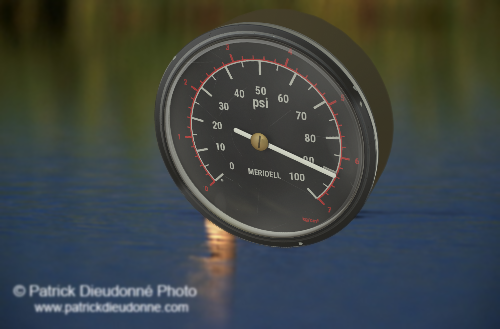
psi 90
